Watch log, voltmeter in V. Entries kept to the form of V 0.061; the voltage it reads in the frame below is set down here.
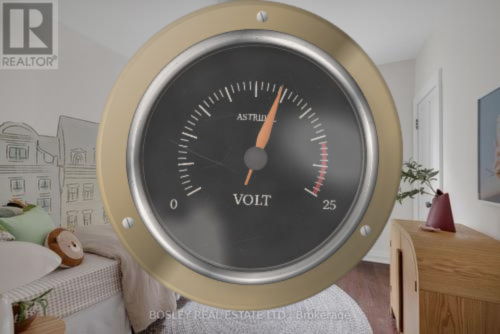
V 14.5
